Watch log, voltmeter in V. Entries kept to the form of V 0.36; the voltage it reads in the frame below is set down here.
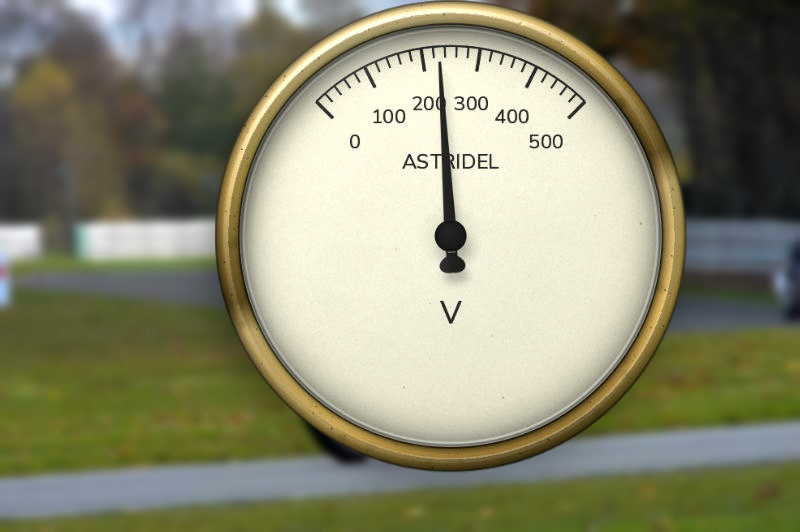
V 230
